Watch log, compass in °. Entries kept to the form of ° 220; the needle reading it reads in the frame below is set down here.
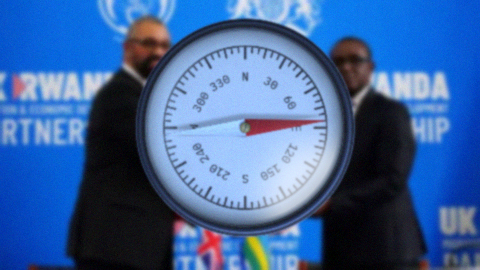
° 85
